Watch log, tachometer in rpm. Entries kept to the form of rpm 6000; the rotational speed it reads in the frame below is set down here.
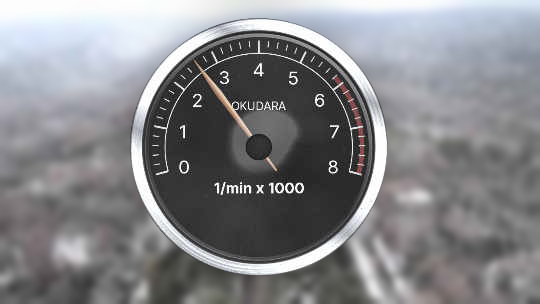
rpm 2600
